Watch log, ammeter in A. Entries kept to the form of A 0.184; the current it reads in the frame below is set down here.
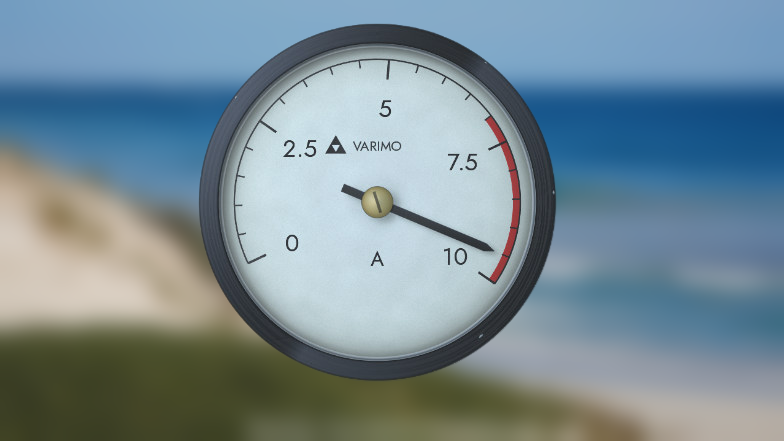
A 9.5
